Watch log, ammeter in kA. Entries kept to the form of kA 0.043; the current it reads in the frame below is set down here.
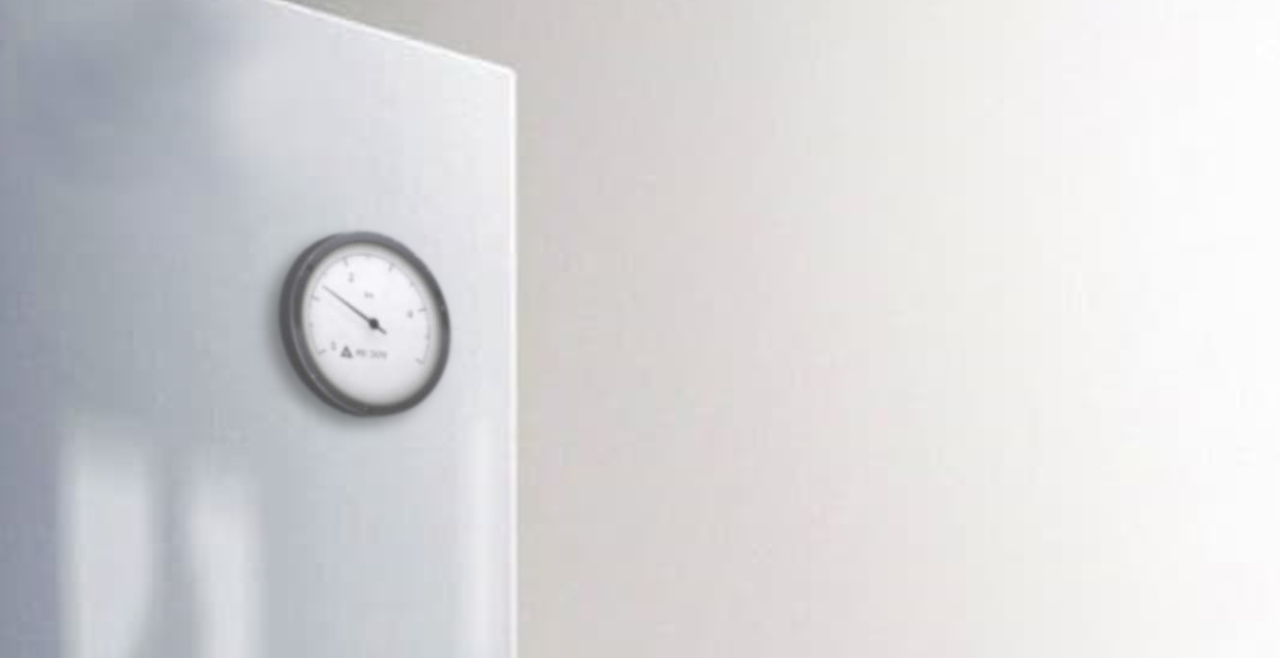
kA 1.25
